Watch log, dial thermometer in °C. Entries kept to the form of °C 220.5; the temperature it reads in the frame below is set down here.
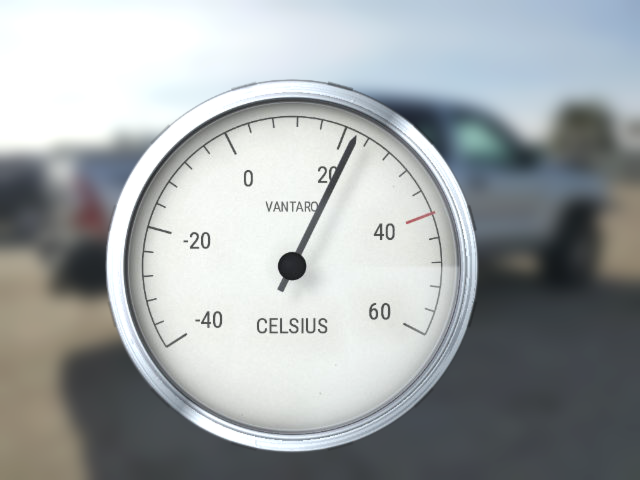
°C 22
